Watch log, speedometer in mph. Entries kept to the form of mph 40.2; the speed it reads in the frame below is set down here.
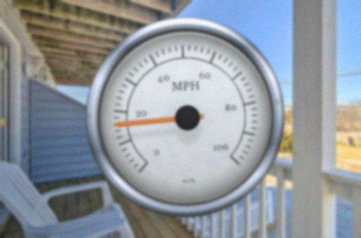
mph 16
